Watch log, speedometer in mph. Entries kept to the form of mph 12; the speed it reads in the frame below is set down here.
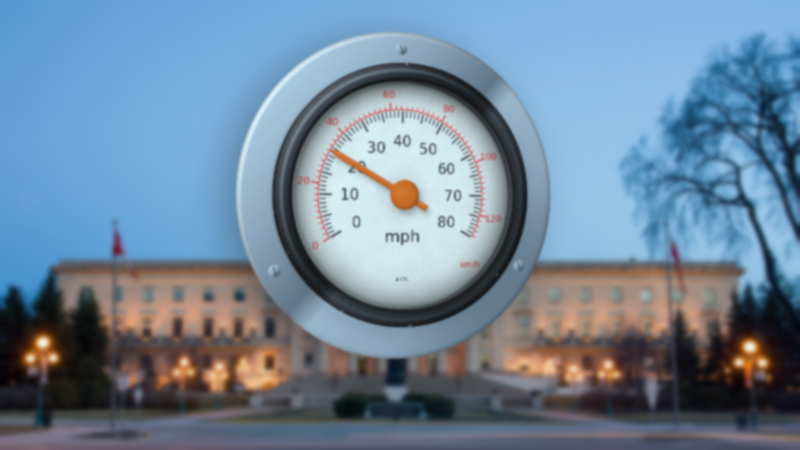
mph 20
